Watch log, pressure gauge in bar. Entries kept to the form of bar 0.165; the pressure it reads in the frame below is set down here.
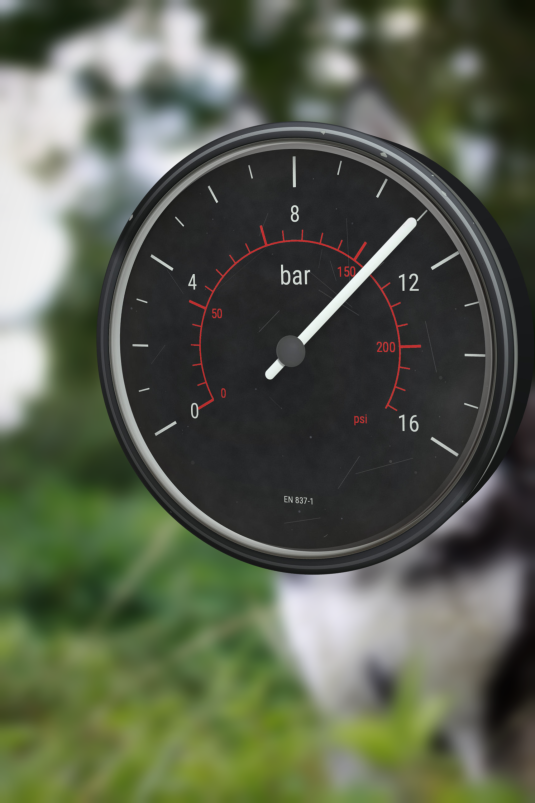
bar 11
